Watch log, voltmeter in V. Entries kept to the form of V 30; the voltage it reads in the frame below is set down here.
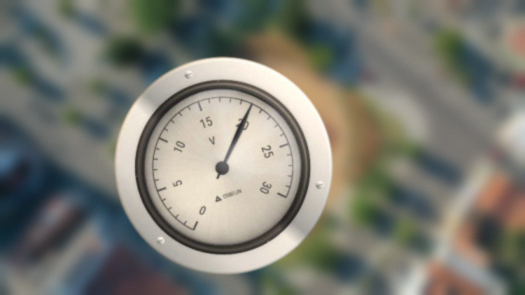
V 20
